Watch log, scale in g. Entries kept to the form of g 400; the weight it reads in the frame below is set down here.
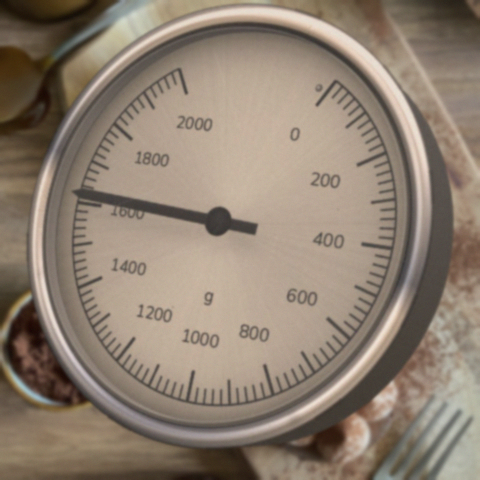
g 1620
